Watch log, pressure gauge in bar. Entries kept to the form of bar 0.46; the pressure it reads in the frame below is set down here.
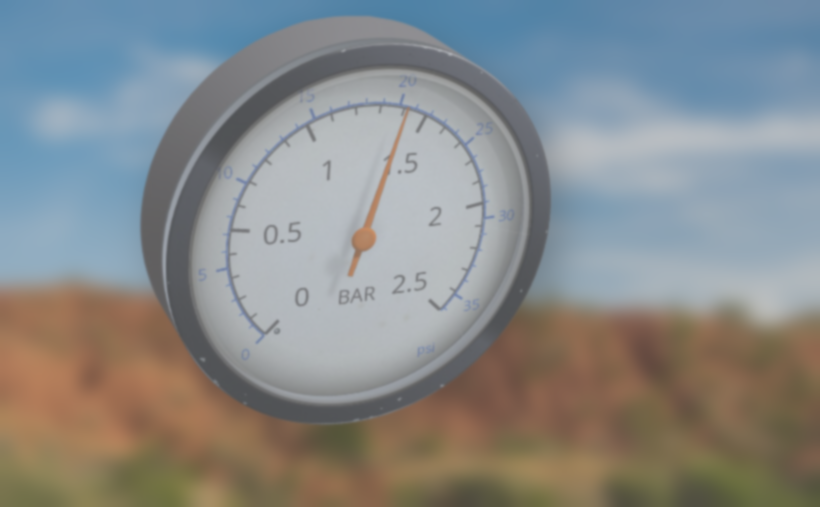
bar 1.4
